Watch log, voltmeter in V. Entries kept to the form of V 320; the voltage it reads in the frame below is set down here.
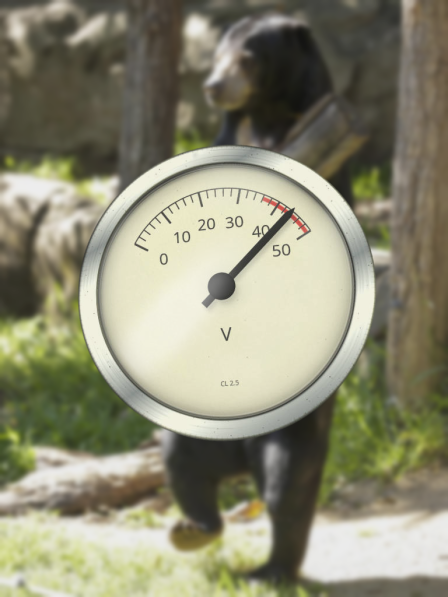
V 44
